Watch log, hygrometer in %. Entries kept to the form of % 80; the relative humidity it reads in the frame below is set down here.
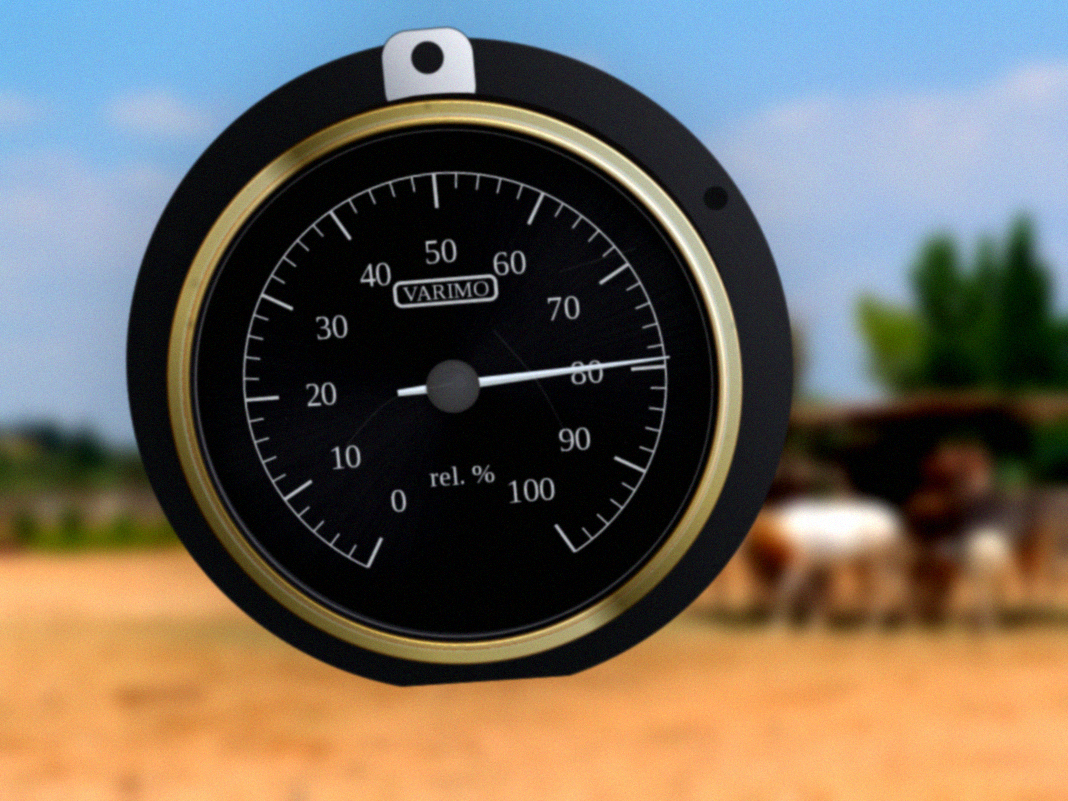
% 79
